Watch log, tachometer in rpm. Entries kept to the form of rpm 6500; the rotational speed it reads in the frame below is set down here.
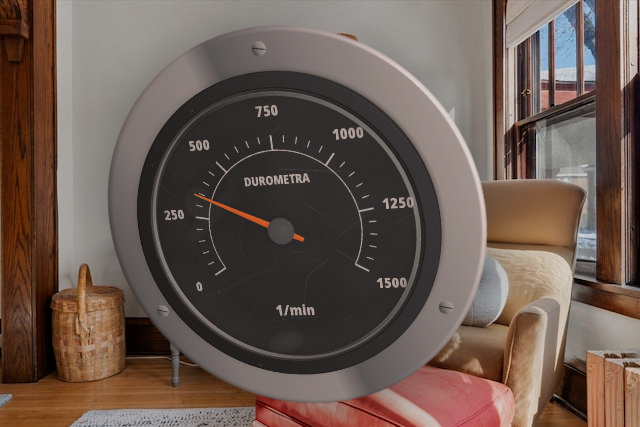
rpm 350
